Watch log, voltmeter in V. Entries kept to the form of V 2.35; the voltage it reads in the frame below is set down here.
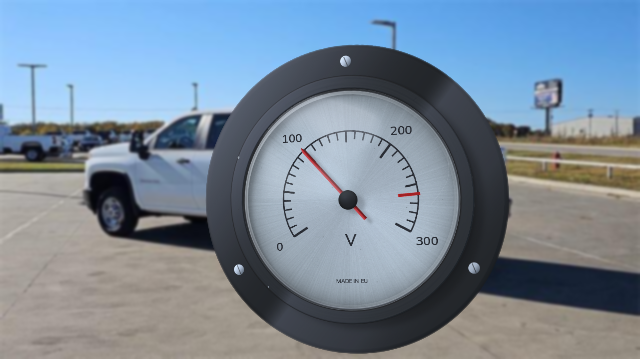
V 100
